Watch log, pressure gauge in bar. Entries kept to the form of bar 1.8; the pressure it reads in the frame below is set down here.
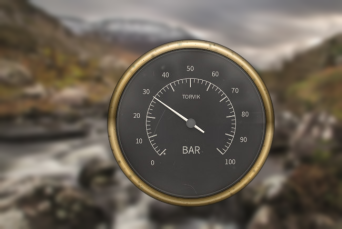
bar 30
